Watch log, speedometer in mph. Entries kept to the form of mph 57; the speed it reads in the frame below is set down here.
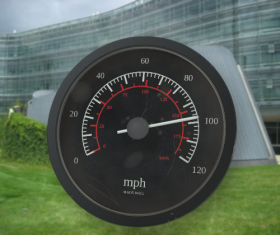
mph 98
